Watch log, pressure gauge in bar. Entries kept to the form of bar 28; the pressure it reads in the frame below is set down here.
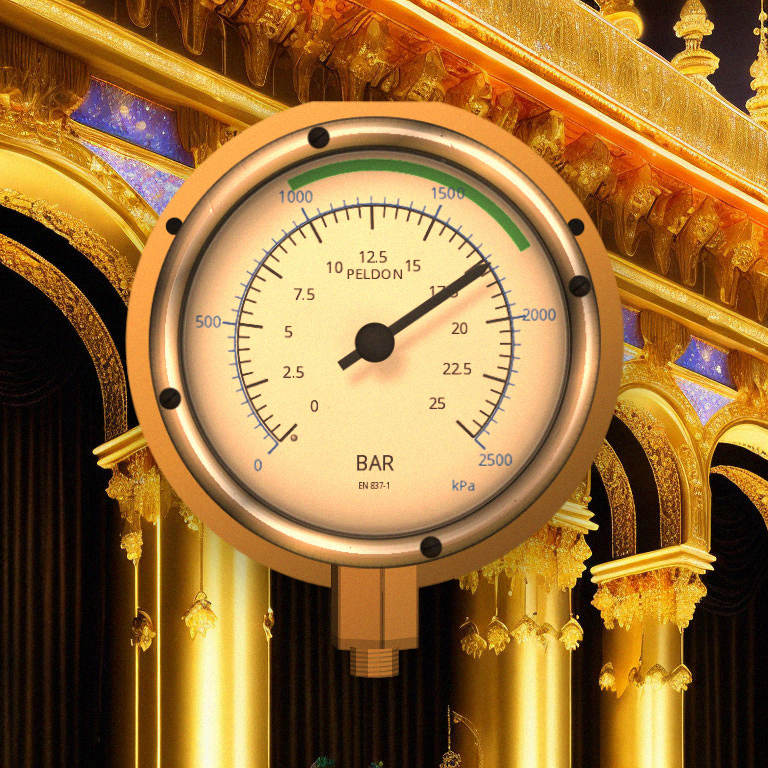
bar 17.75
